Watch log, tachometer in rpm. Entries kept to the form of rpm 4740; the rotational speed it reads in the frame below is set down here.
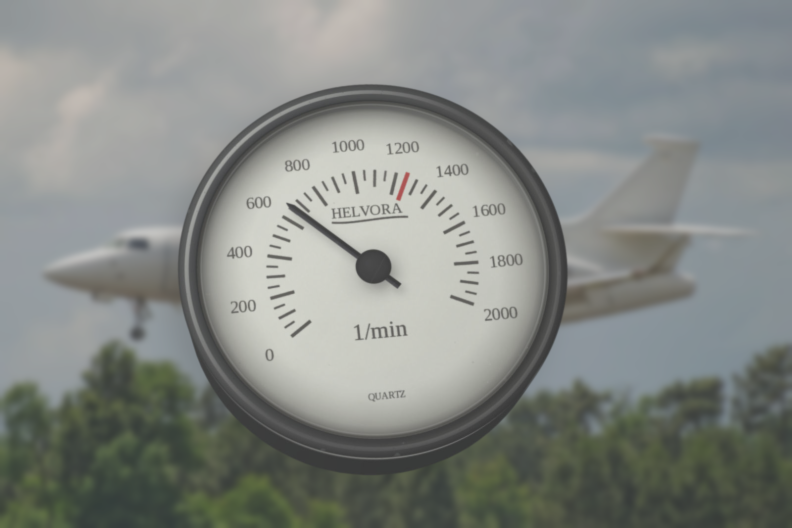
rpm 650
